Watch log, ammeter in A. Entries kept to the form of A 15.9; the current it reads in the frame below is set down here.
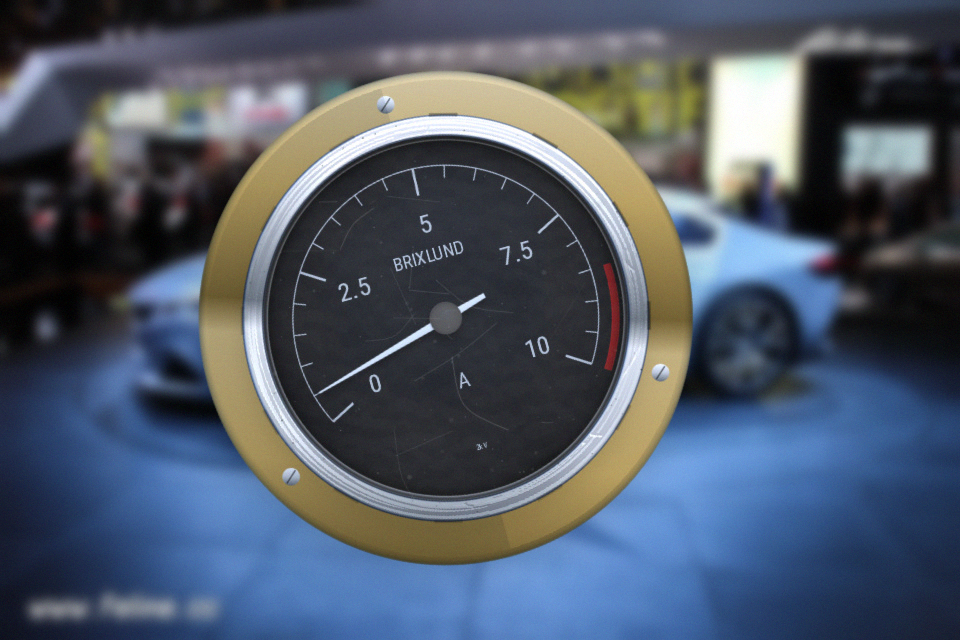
A 0.5
